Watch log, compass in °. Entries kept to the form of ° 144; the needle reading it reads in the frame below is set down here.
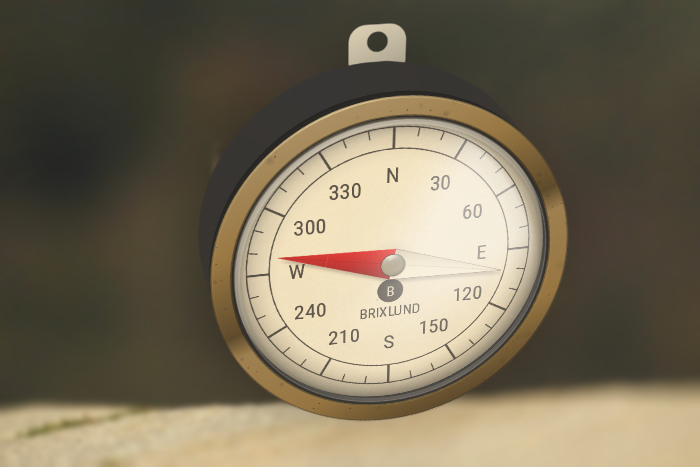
° 280
